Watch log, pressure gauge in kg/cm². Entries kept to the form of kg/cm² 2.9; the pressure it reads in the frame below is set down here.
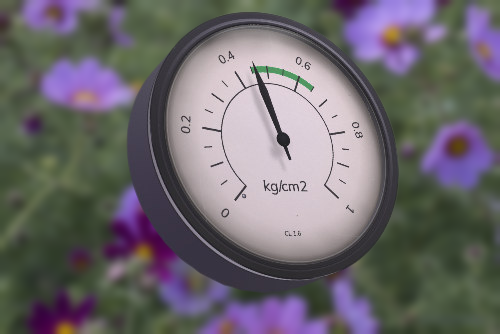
kg/cm² 0.45
